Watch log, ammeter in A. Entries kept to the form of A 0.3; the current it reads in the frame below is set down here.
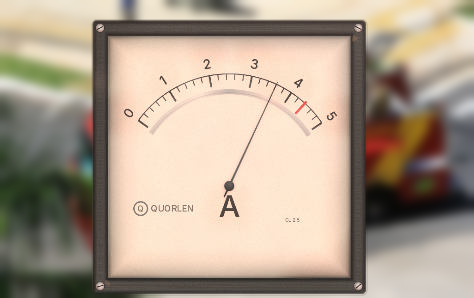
A 3.6
